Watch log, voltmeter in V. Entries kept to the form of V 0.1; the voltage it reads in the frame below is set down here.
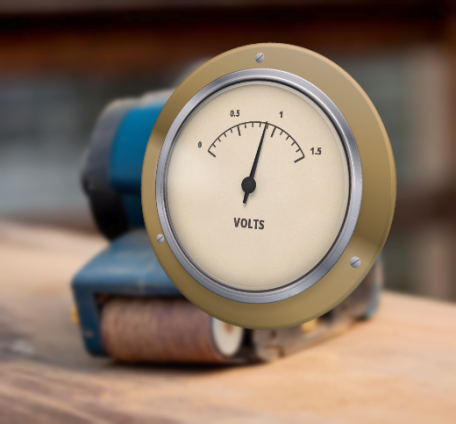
V 0.9
